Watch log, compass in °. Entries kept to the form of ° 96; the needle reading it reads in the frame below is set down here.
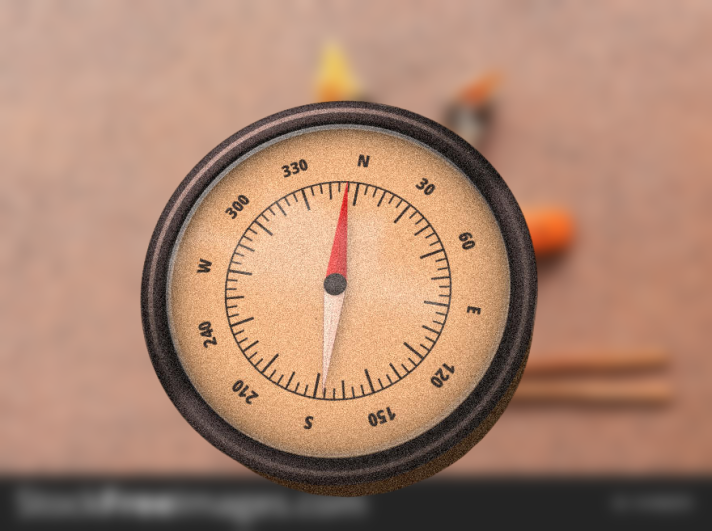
° 355
